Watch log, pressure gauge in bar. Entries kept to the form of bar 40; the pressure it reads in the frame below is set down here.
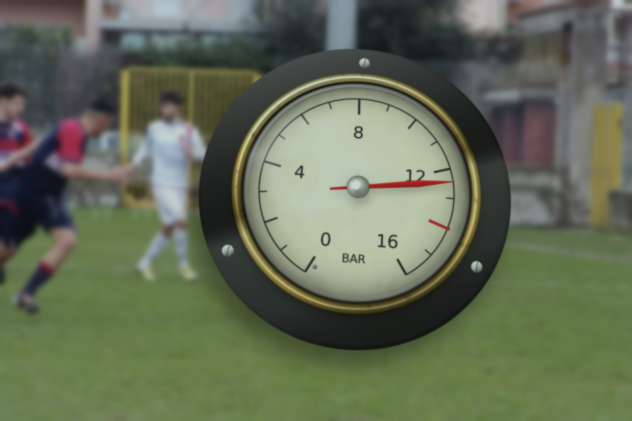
bar 12.5
